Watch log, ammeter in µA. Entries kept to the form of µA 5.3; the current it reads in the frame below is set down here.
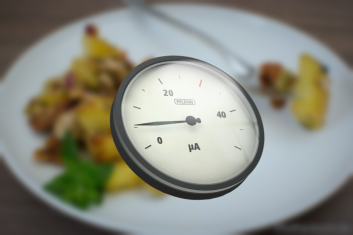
µA 5
